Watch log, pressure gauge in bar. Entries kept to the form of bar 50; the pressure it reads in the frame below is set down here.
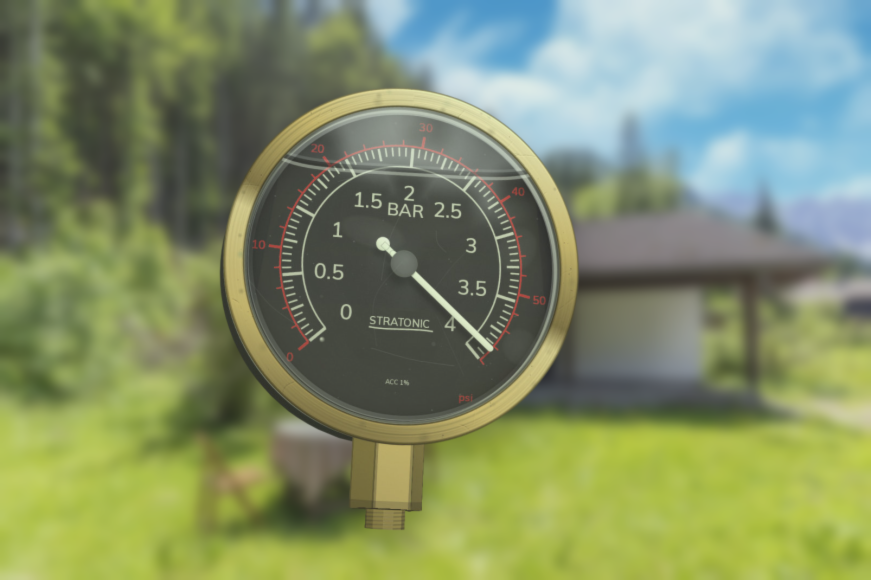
bar 3.9
